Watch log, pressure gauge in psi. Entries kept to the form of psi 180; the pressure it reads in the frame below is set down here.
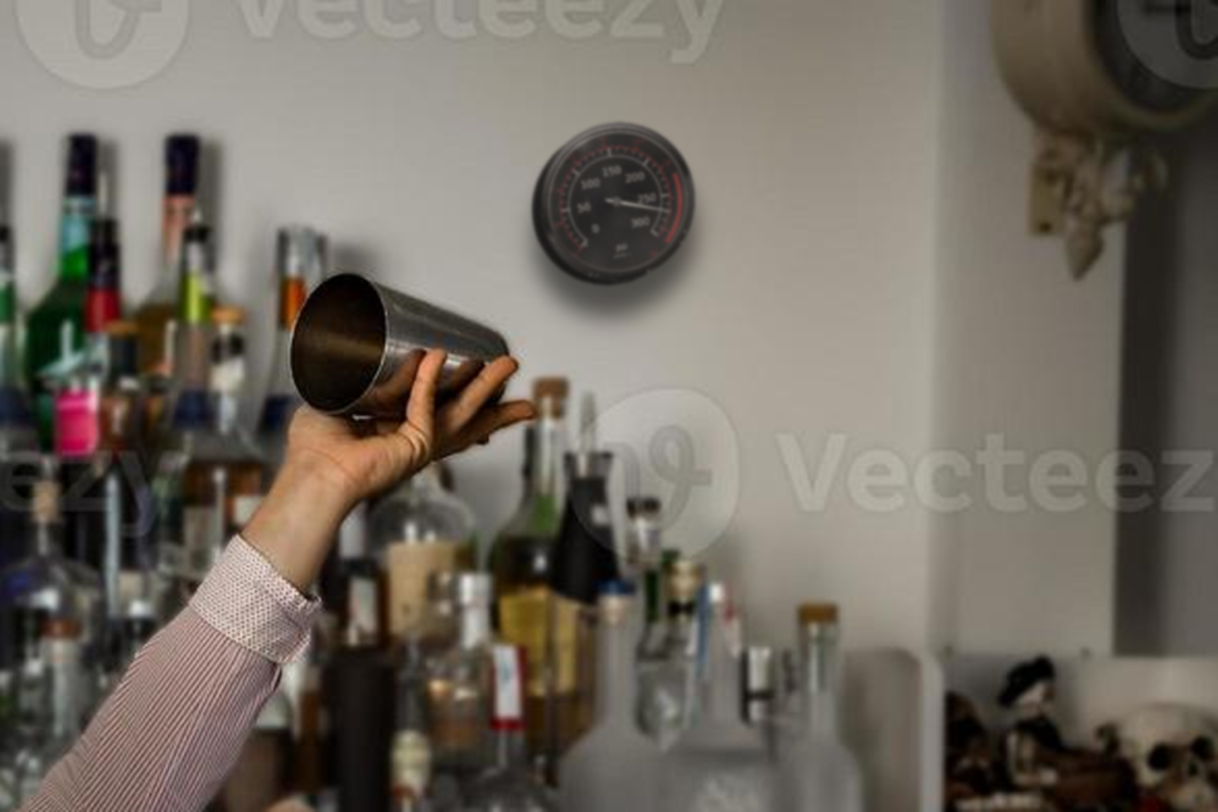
psi 270
